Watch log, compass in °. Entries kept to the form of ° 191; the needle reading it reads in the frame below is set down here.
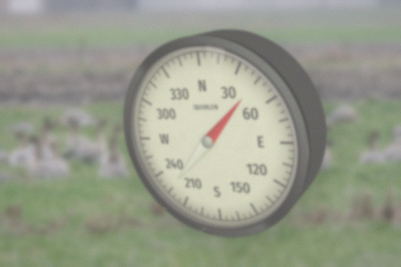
° 45
